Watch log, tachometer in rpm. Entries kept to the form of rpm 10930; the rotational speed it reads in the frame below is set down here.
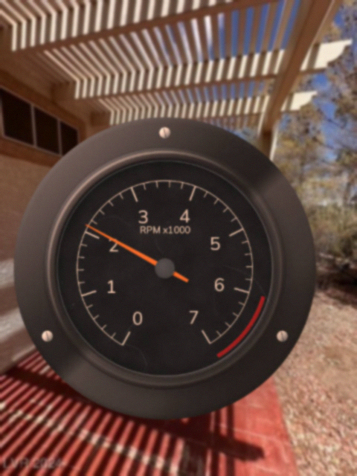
rpm 2100
